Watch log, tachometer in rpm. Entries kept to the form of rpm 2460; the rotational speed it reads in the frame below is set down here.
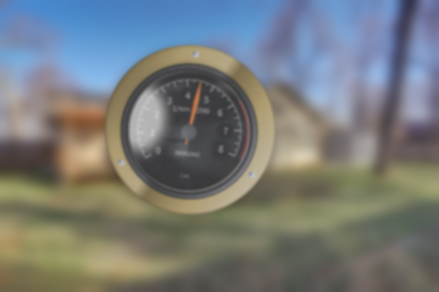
rpm 4500
